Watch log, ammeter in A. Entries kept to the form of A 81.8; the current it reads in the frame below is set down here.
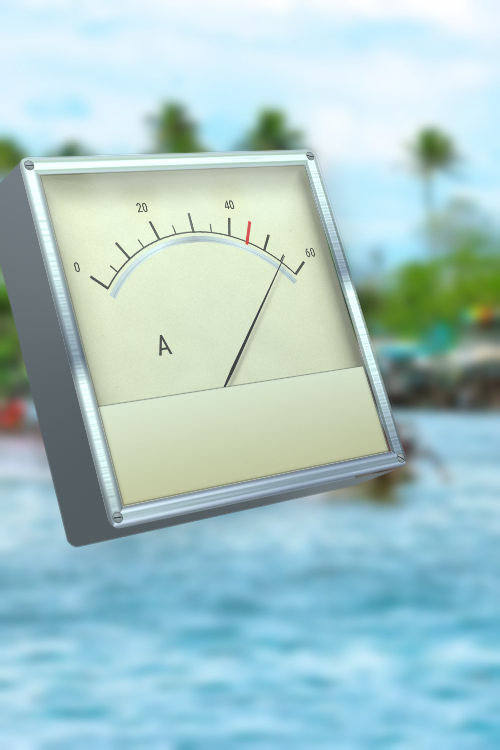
A 55
